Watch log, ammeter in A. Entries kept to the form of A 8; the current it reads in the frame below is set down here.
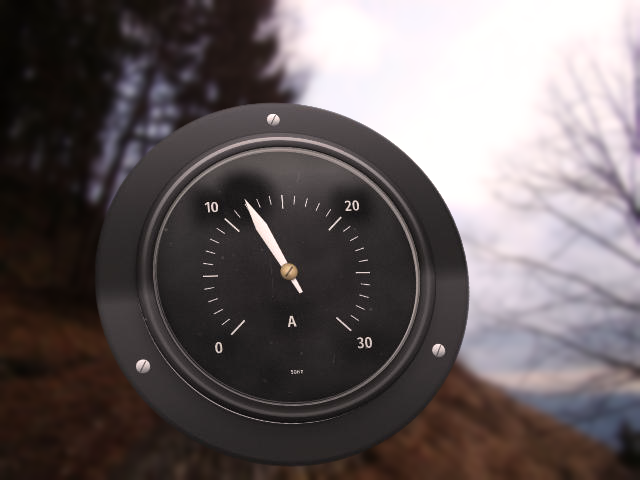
A 12
